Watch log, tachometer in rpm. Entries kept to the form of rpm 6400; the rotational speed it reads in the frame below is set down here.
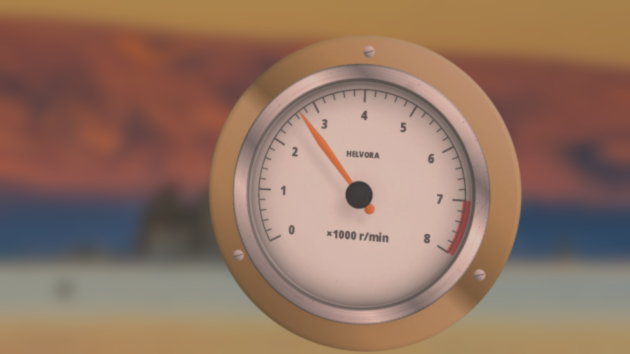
rpm 2700
